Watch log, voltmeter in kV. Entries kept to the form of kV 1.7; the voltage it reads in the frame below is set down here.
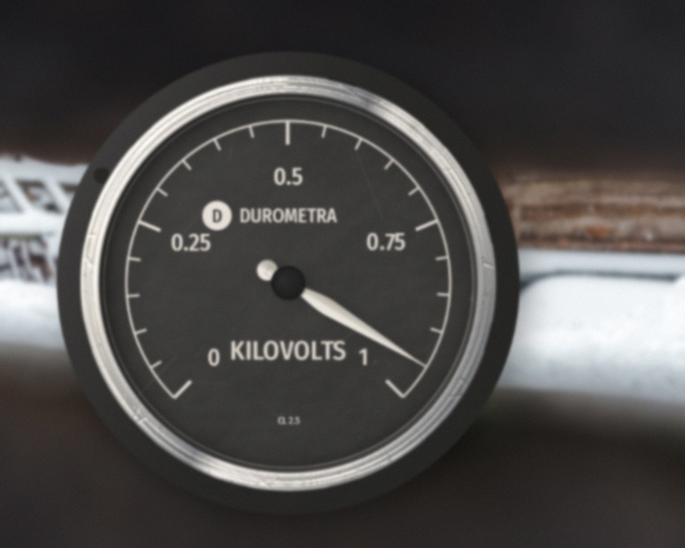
kV 0.95
